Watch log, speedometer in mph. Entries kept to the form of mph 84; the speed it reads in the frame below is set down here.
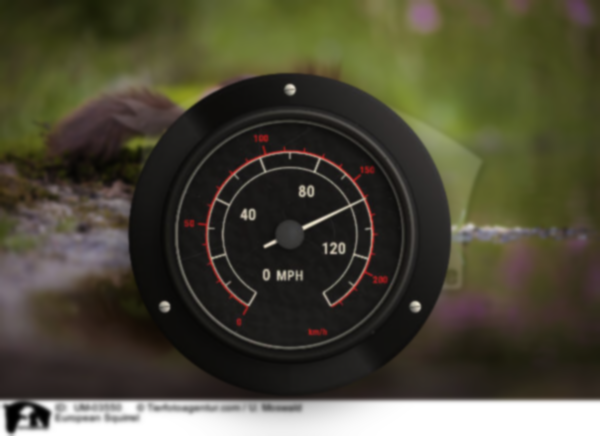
mph 100
